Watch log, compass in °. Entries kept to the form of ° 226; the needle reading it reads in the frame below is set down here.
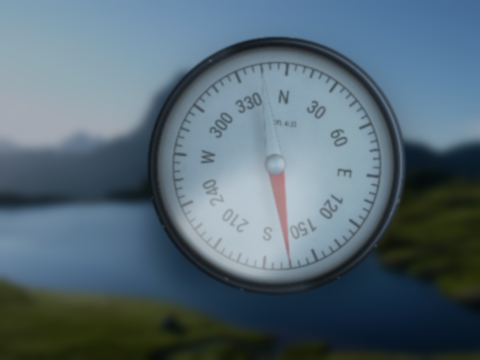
° 165
